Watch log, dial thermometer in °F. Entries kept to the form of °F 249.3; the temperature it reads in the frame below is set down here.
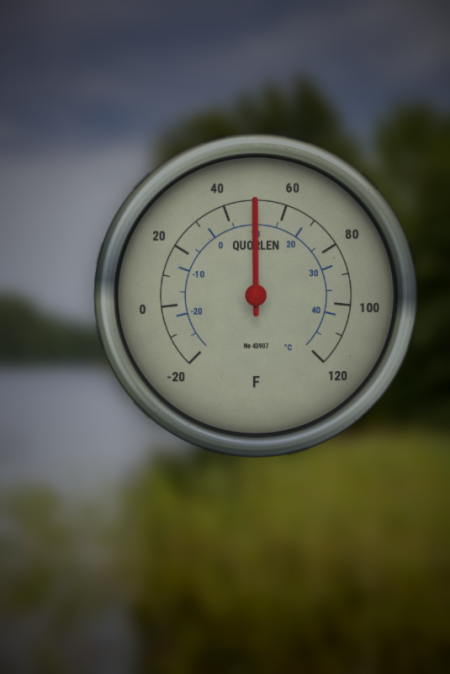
°F 50
